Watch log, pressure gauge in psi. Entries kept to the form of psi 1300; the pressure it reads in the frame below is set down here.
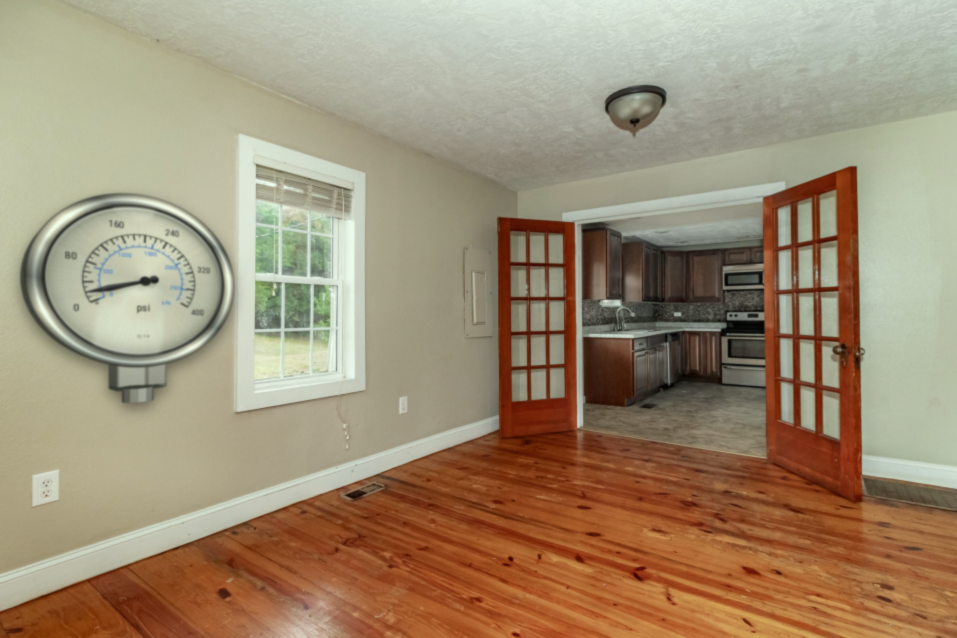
psi 20
